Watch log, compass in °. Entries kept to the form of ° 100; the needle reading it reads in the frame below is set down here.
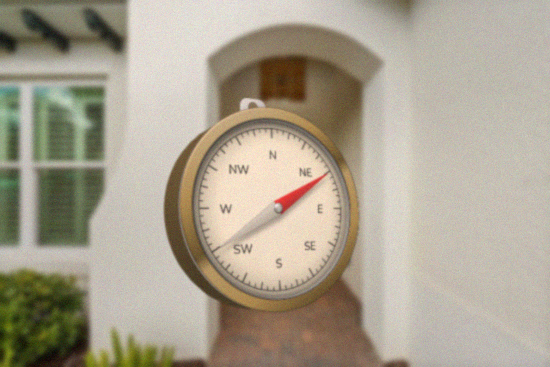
° 60
